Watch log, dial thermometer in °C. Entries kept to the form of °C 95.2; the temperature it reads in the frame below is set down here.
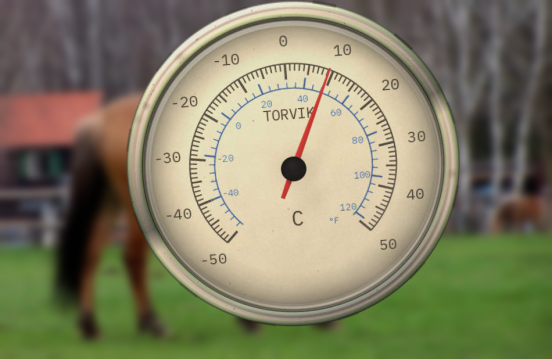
°C 9
